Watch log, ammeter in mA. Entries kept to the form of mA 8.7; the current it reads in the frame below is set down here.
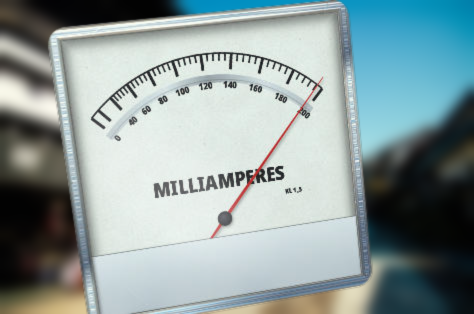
mA 196
